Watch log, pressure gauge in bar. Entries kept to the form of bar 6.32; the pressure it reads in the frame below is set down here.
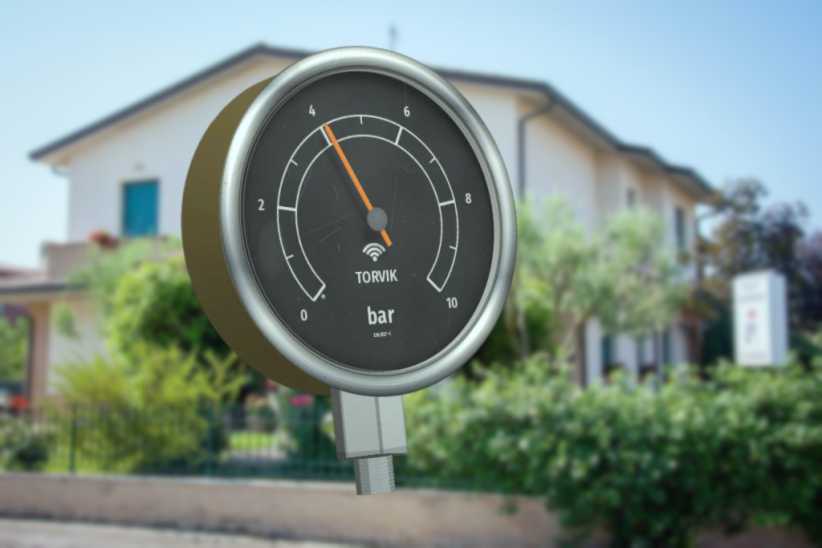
bar 4
